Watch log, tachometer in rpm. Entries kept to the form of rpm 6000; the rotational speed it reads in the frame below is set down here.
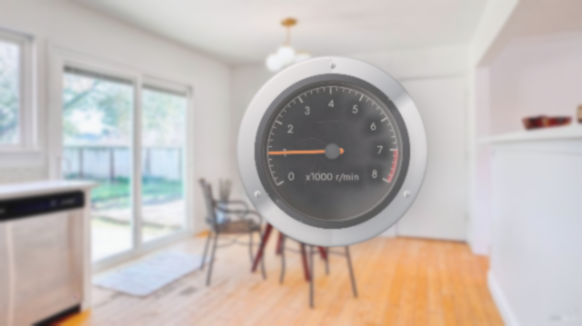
rpm 1000
